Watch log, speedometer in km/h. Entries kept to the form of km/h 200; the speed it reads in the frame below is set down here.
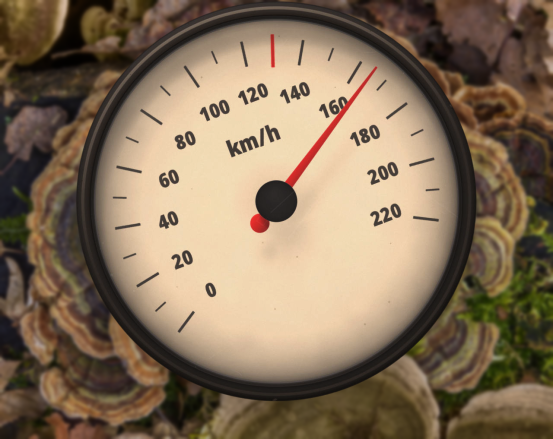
km/h 165
